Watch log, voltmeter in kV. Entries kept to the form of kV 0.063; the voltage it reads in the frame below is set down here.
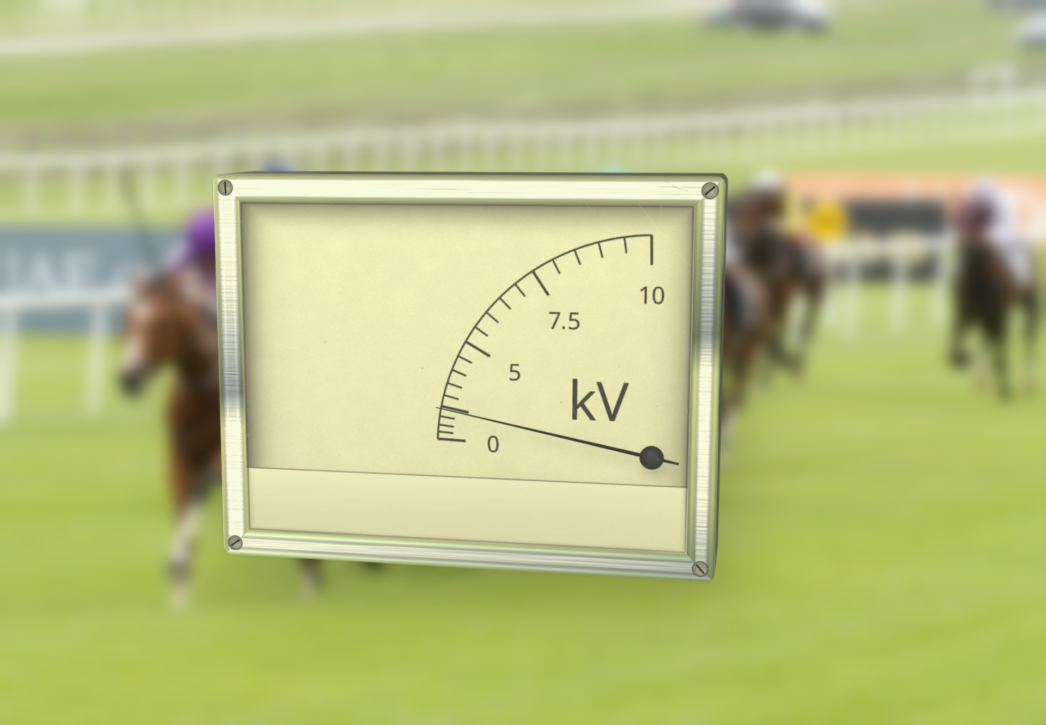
kV 2.5
